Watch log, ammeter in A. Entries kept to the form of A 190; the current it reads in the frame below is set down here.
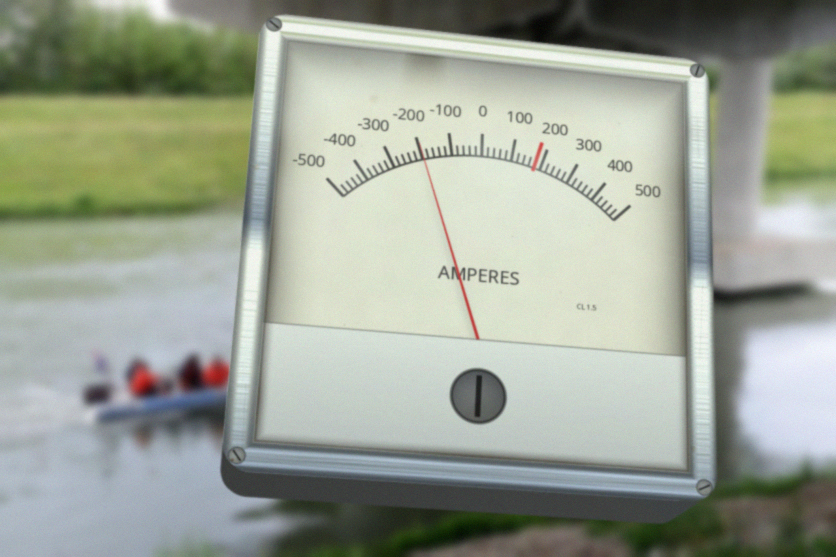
A -200
